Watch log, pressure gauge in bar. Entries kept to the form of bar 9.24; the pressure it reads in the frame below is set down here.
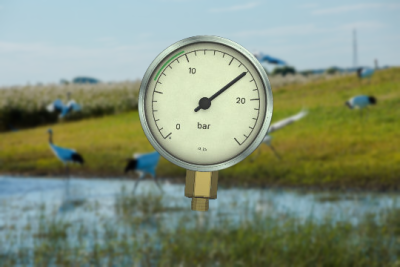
bar 17
